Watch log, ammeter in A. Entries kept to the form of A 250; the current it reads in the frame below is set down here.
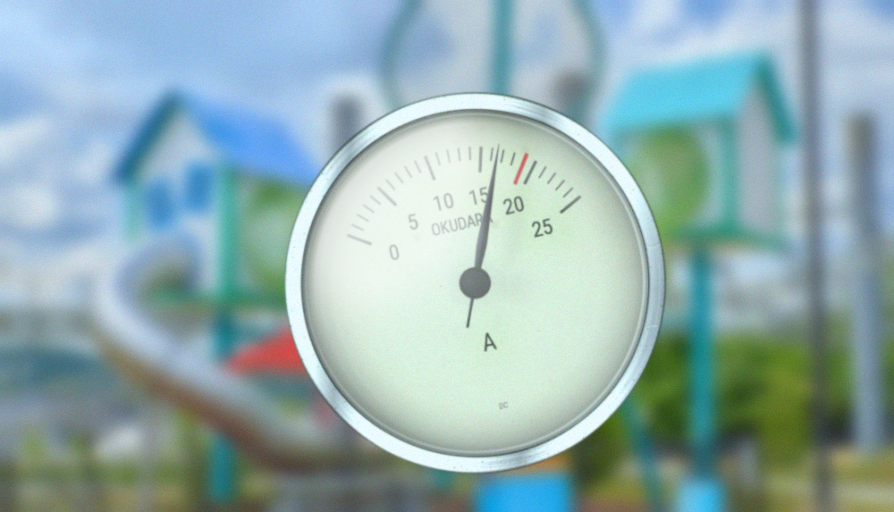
A 16.5
